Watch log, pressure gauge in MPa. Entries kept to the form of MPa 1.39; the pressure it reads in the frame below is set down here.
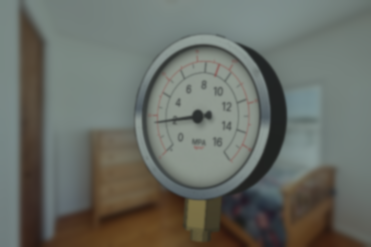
MPa 2
